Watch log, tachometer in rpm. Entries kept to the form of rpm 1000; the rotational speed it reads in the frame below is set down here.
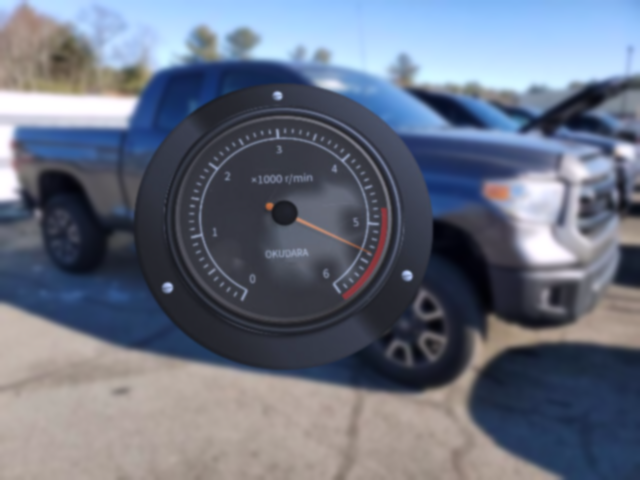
rpm 5400
